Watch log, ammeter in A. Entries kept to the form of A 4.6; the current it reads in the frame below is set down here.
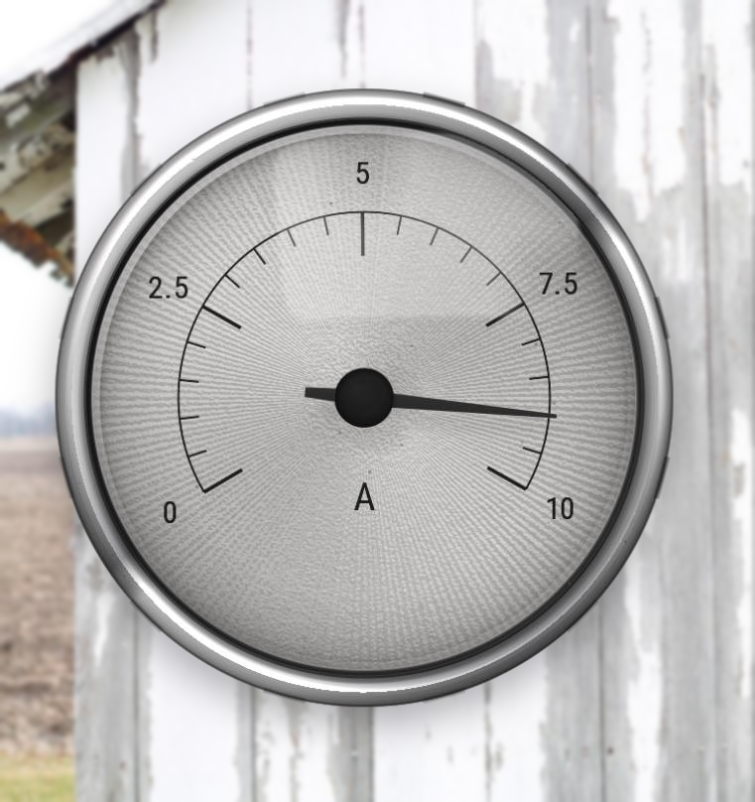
A 9
